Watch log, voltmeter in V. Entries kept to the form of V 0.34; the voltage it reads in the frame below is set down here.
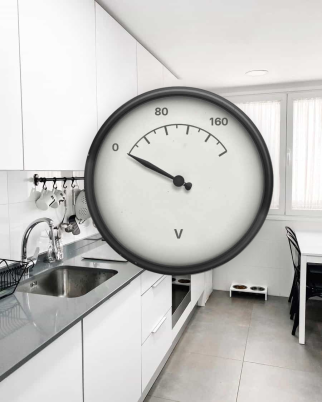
V 0
